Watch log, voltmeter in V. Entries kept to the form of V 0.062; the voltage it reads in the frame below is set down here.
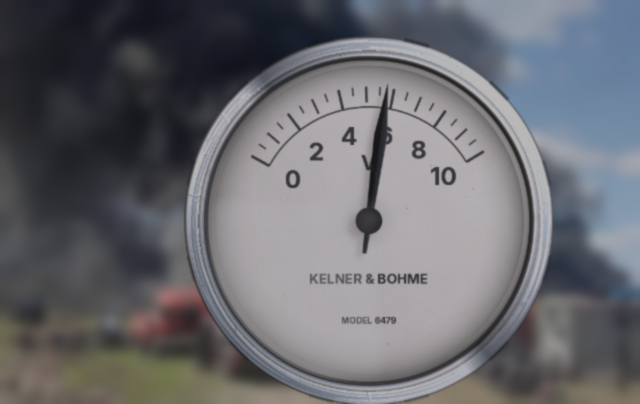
V 5.75
